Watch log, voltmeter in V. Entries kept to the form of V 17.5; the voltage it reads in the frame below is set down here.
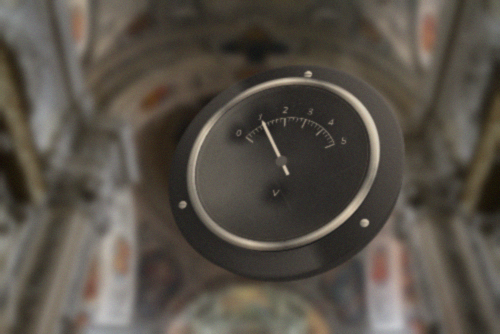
V 1
